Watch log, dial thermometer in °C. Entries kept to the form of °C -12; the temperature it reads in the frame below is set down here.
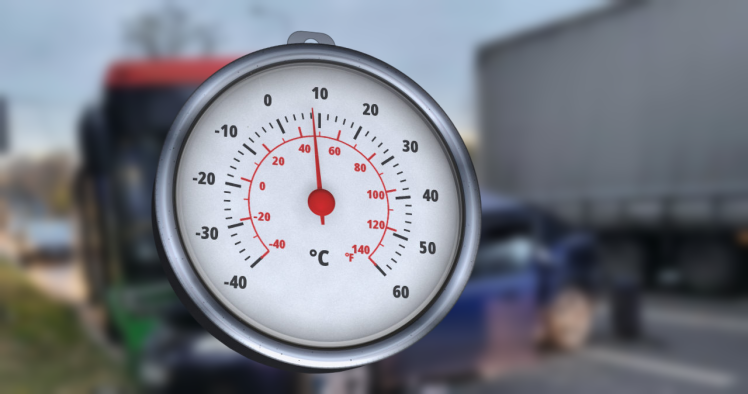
°C 8
